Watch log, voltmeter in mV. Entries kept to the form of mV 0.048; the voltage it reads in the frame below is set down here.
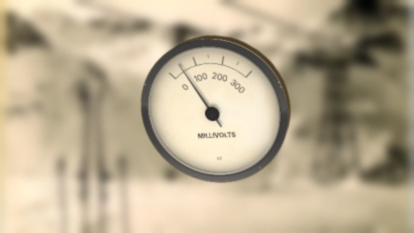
mV 50
